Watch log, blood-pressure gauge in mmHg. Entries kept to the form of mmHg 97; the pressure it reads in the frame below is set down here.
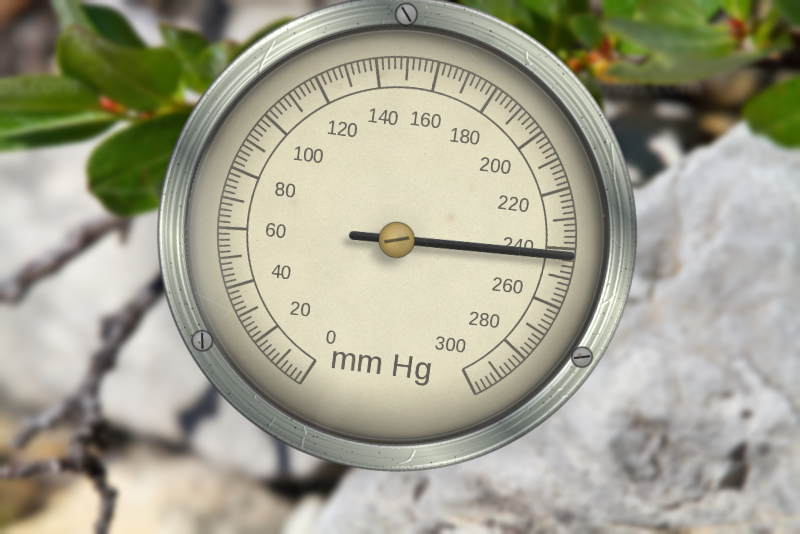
mmHg 242
